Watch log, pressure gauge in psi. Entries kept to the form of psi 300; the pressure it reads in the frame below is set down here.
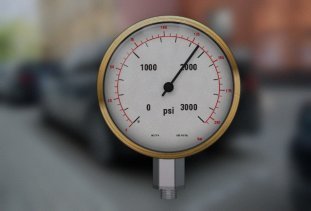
psi 1900
